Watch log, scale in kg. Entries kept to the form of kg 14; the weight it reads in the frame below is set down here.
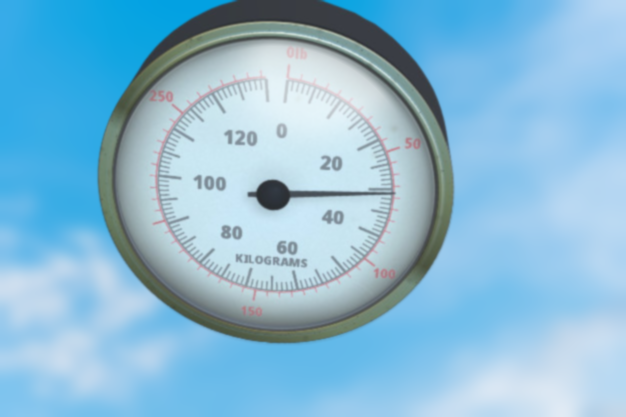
kg 30
